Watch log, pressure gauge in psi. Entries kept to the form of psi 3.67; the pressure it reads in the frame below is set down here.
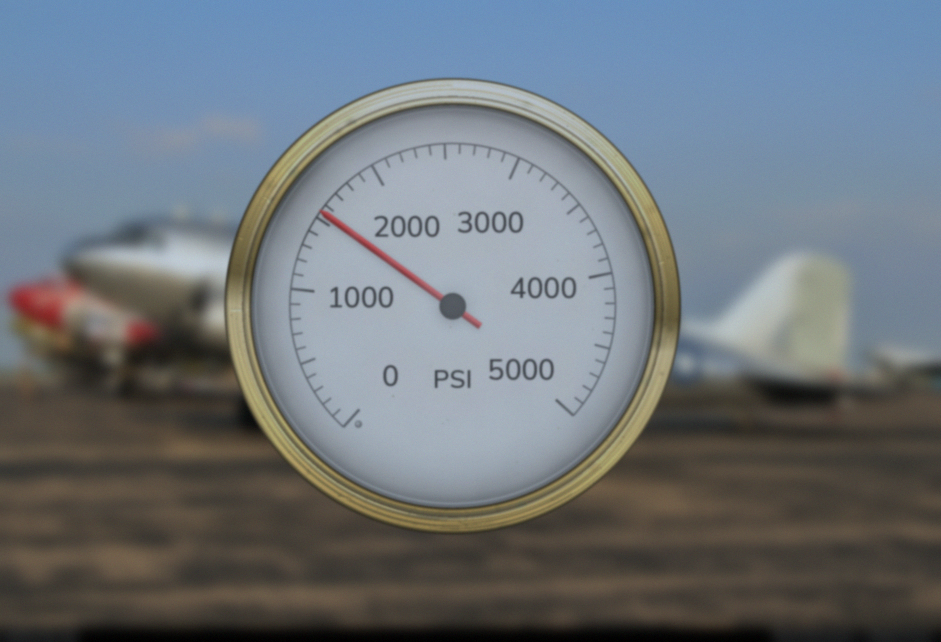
psi 1550
